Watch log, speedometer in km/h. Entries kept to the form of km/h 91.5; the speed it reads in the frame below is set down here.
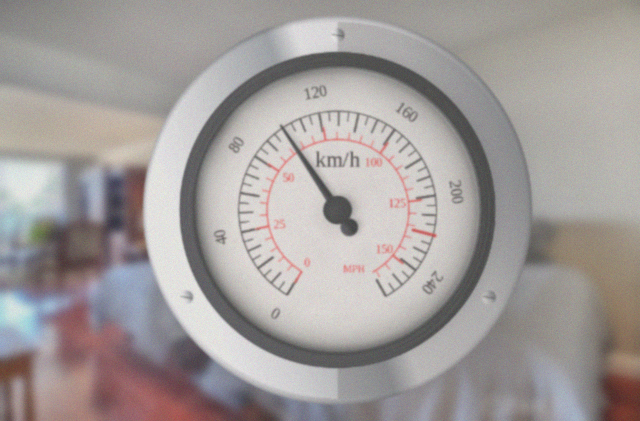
km/h 100
